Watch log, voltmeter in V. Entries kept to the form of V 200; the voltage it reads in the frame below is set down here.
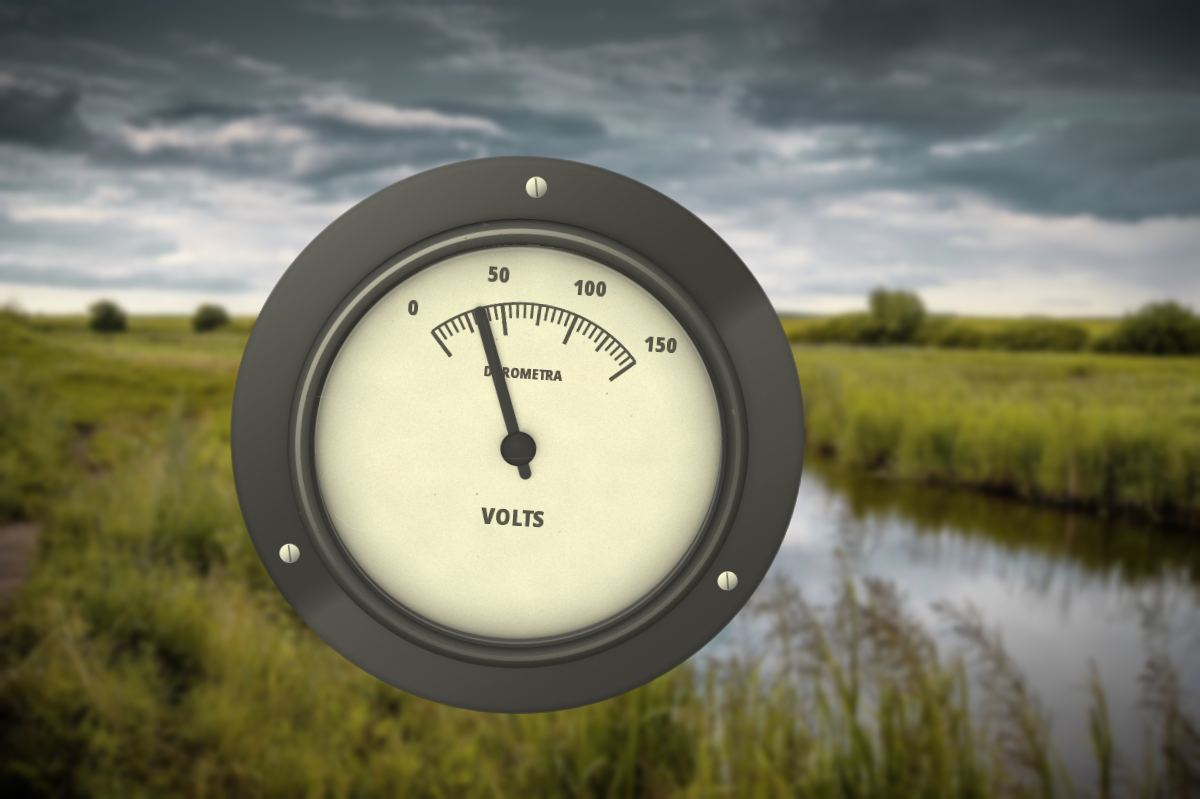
V 35
